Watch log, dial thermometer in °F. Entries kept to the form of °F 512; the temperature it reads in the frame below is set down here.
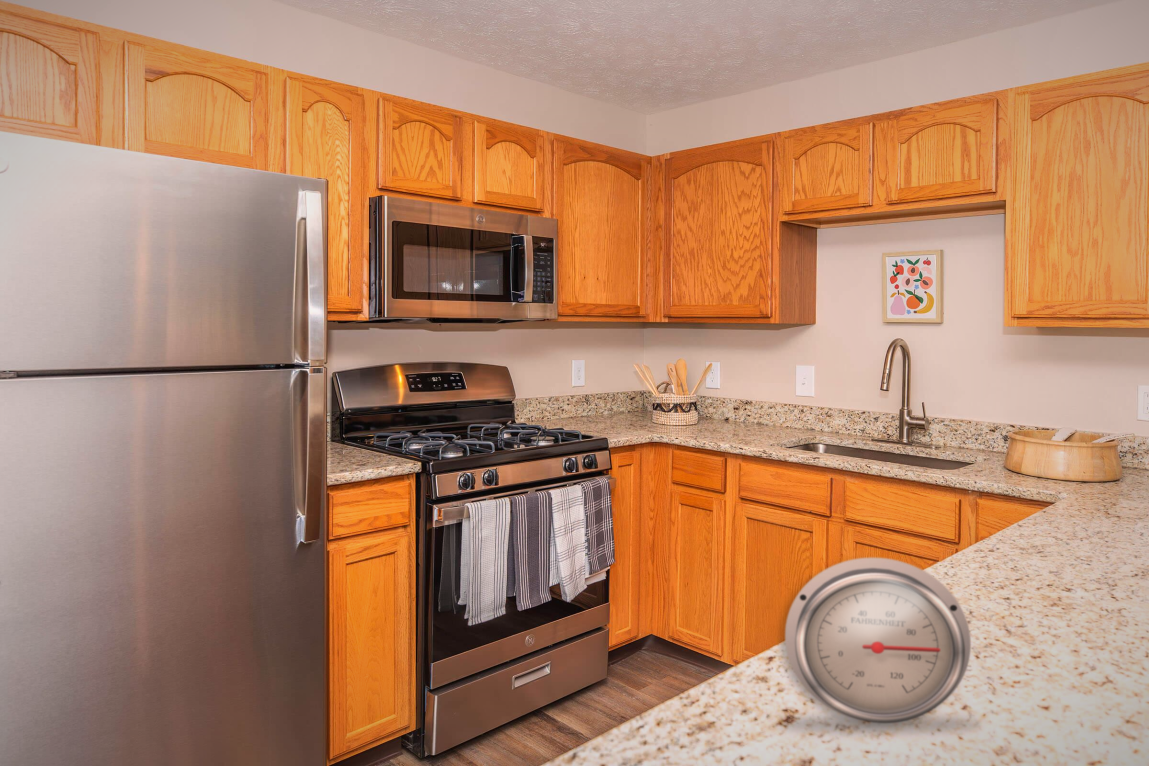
°F 92
